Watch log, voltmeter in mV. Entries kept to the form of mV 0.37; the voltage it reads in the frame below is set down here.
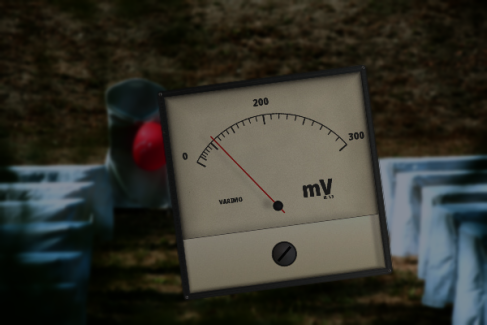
mV 110
